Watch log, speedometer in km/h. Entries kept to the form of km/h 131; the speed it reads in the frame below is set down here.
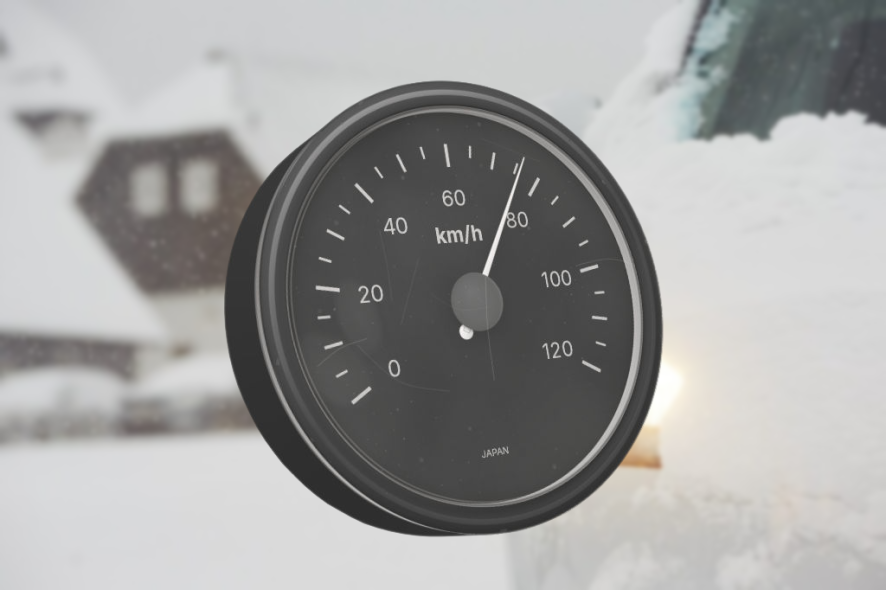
km/h 75
